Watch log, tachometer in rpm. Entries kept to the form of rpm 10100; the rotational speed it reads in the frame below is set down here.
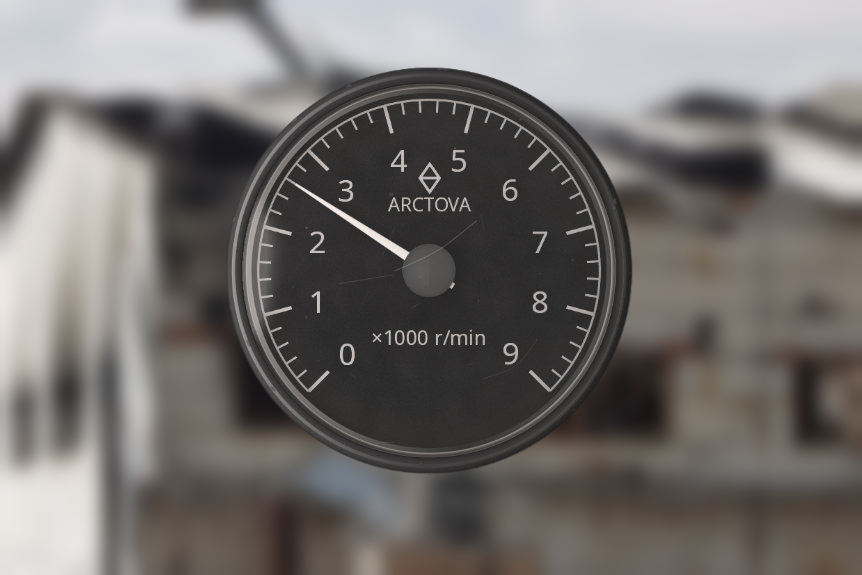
rpm 2600
